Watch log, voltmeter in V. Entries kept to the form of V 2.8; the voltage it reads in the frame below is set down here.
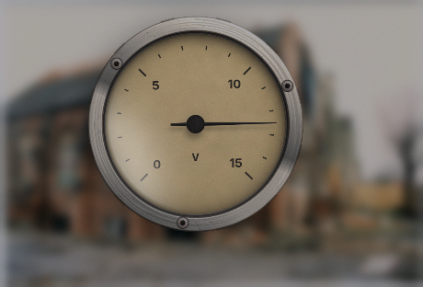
V 12.5
